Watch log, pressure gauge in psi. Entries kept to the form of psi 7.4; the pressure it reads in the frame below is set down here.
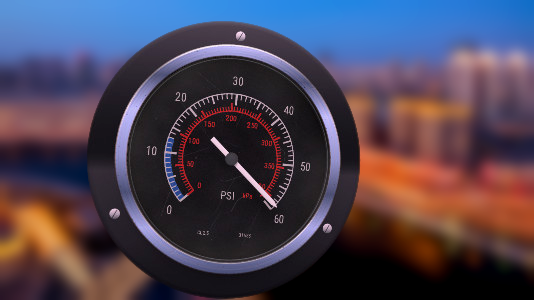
psi 59
